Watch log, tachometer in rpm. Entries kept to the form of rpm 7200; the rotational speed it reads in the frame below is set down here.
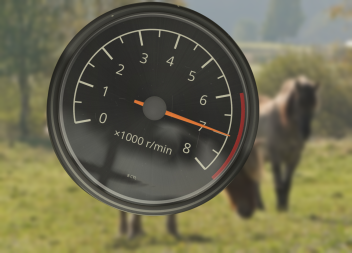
rpm 7000
